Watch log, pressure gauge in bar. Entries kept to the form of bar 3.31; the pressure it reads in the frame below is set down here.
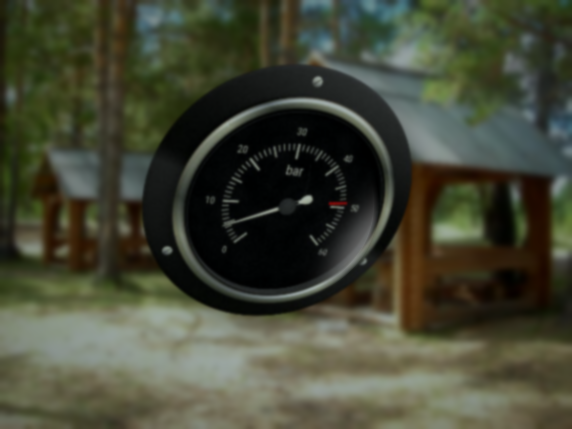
bar 5
